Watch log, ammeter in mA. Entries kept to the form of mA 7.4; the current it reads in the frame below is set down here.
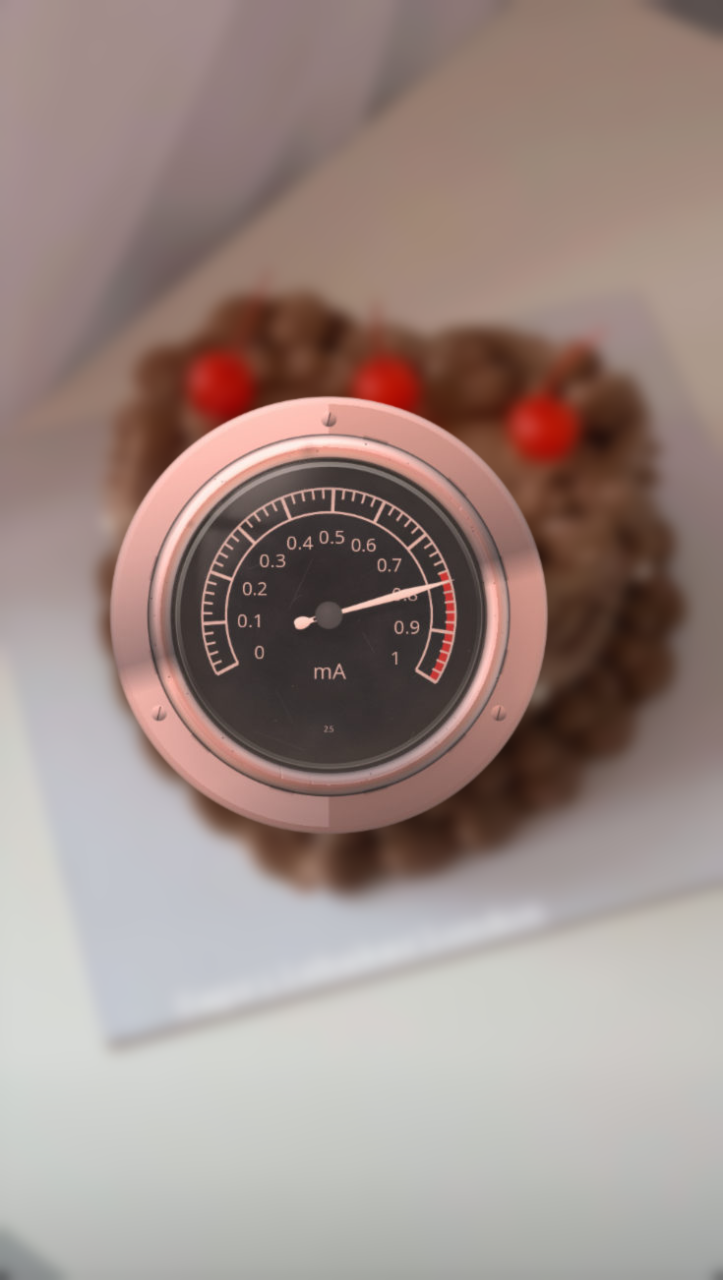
mA 0.8
